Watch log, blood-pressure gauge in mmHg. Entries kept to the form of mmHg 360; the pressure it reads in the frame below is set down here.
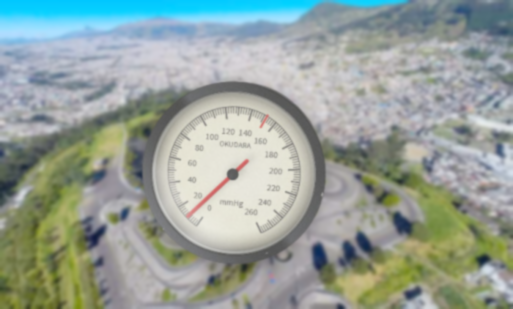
mmHg 10
